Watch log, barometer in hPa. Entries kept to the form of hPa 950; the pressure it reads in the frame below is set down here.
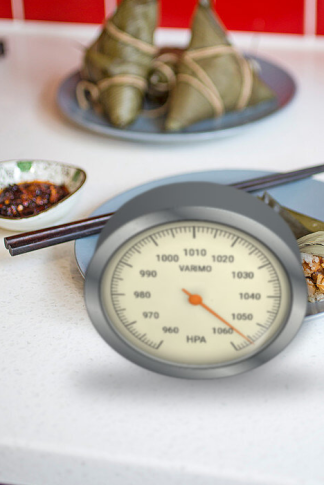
hPa 1055
